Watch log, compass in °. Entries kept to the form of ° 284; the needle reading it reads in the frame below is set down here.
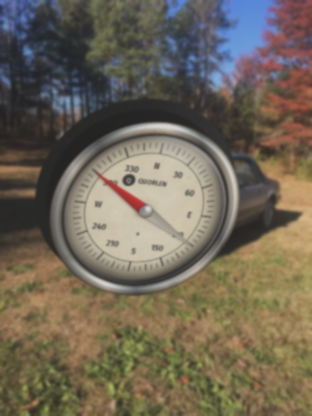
° 300
